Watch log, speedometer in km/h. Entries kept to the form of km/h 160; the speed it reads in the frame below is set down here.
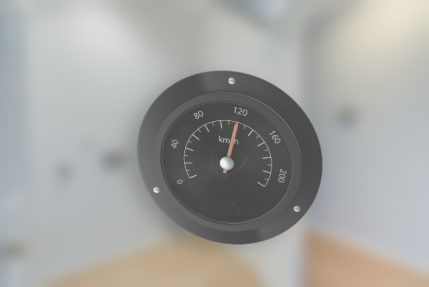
km/h 120
